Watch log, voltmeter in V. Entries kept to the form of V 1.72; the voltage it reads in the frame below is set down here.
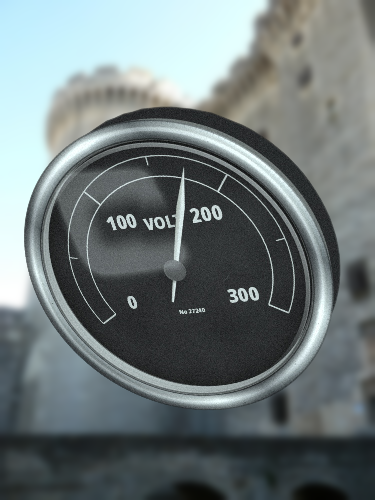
V 175
